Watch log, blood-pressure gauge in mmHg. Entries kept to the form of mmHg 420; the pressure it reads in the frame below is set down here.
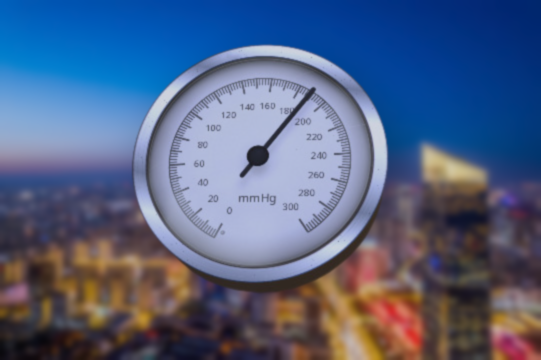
mmHg 190
